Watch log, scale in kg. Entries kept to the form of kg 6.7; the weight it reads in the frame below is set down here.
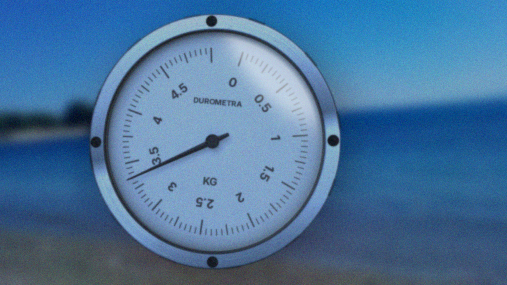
kg 3.35
